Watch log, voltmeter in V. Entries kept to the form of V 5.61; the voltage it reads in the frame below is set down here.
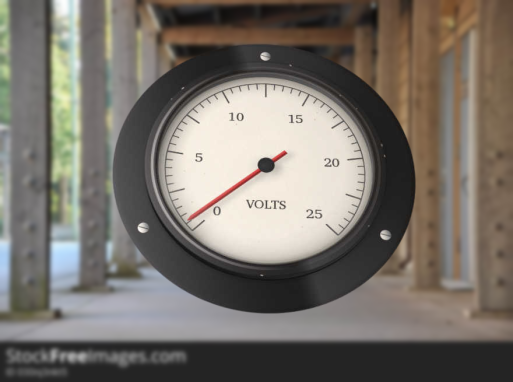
V 0.5
